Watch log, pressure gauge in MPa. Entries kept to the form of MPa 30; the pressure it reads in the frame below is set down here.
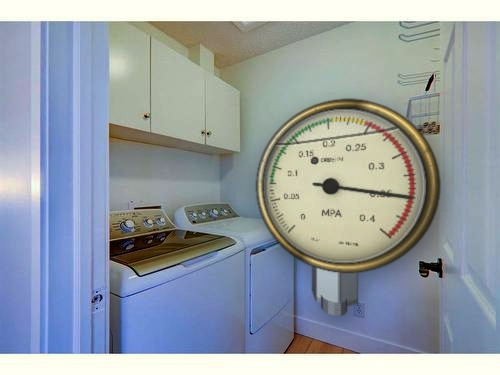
MPa 0.35
